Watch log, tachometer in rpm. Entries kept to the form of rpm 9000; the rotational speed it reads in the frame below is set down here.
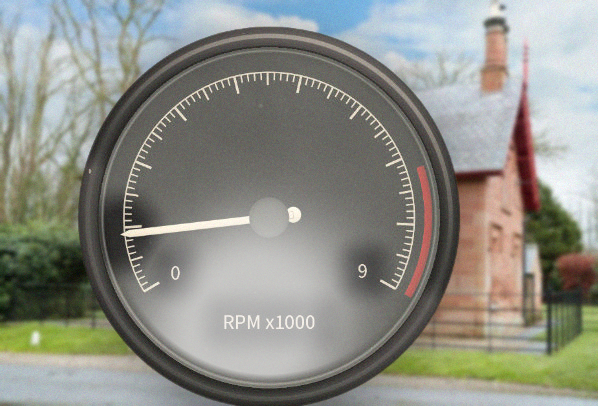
rpm 900
